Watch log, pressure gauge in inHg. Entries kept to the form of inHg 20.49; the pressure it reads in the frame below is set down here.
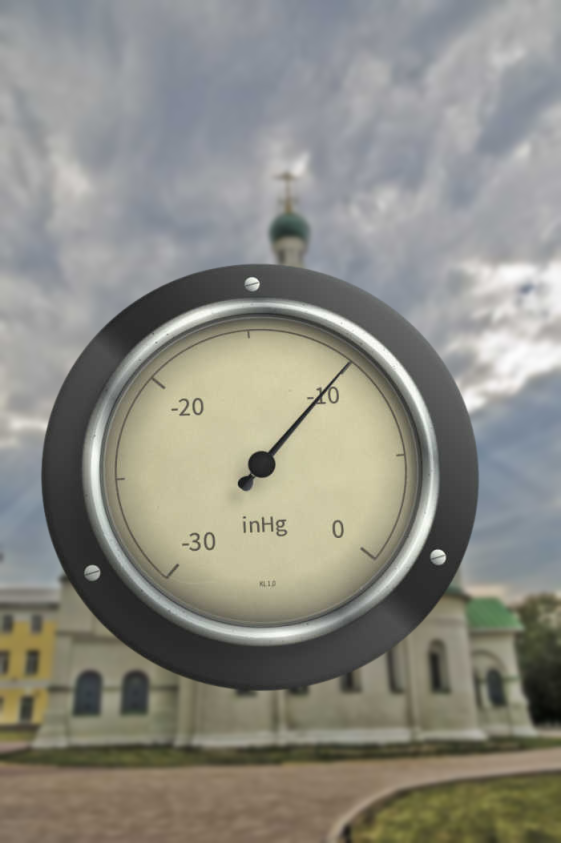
inHg -10
